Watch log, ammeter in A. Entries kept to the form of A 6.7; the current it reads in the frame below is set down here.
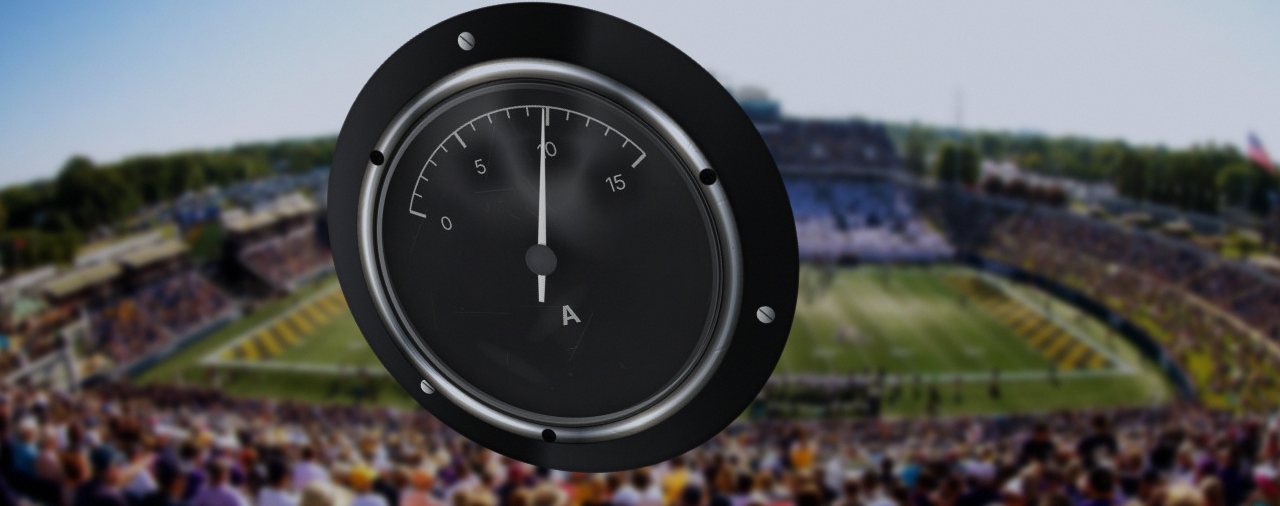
A 10
